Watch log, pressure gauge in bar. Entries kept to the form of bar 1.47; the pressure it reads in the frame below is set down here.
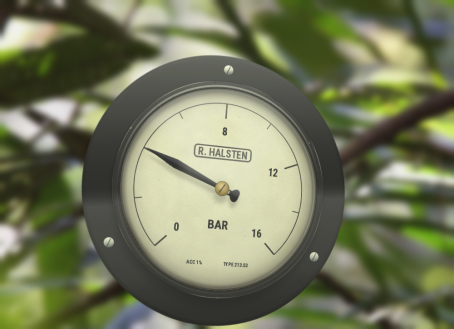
bar 4
